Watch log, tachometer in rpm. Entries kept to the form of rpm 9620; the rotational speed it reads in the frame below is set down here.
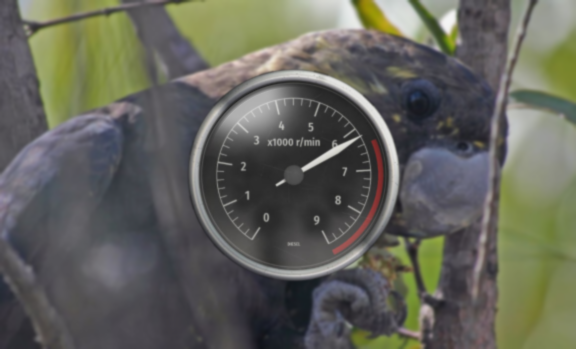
rpm 6200
